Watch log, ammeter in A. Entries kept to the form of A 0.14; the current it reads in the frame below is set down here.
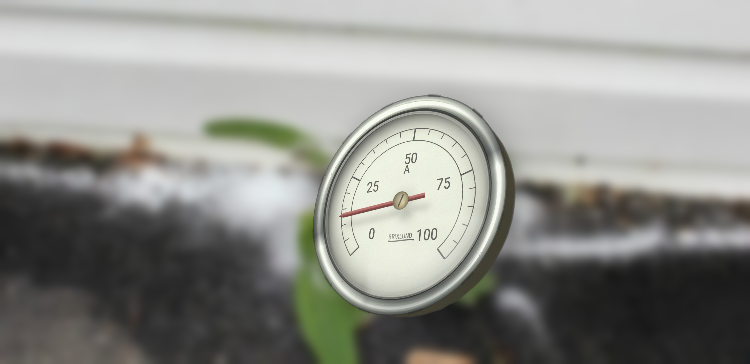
A 12.5
